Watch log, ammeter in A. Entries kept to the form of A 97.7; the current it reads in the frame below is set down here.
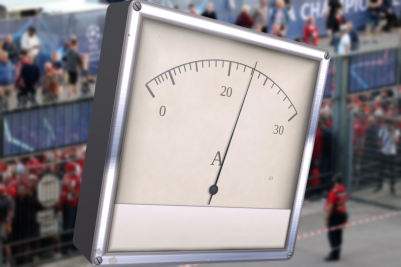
A 23
